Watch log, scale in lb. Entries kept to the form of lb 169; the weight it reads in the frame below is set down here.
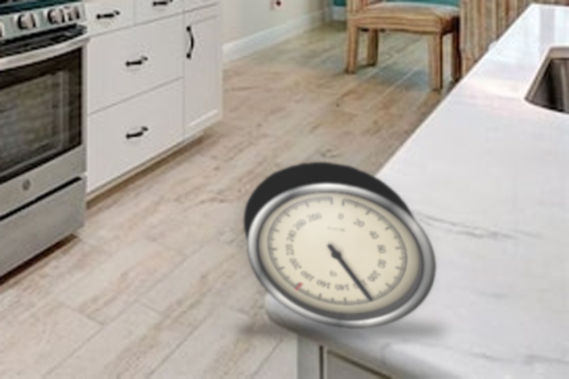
lb 120
